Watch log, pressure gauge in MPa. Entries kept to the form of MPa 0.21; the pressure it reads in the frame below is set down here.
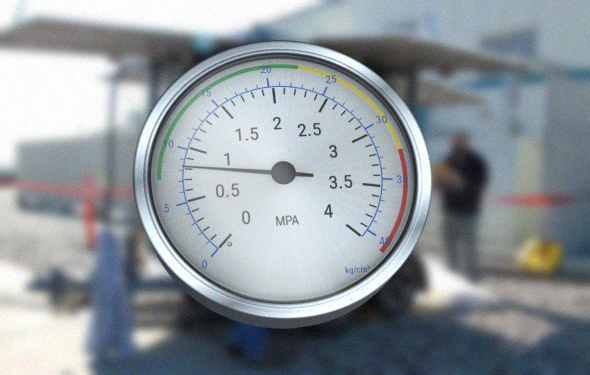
MPa 0.8
